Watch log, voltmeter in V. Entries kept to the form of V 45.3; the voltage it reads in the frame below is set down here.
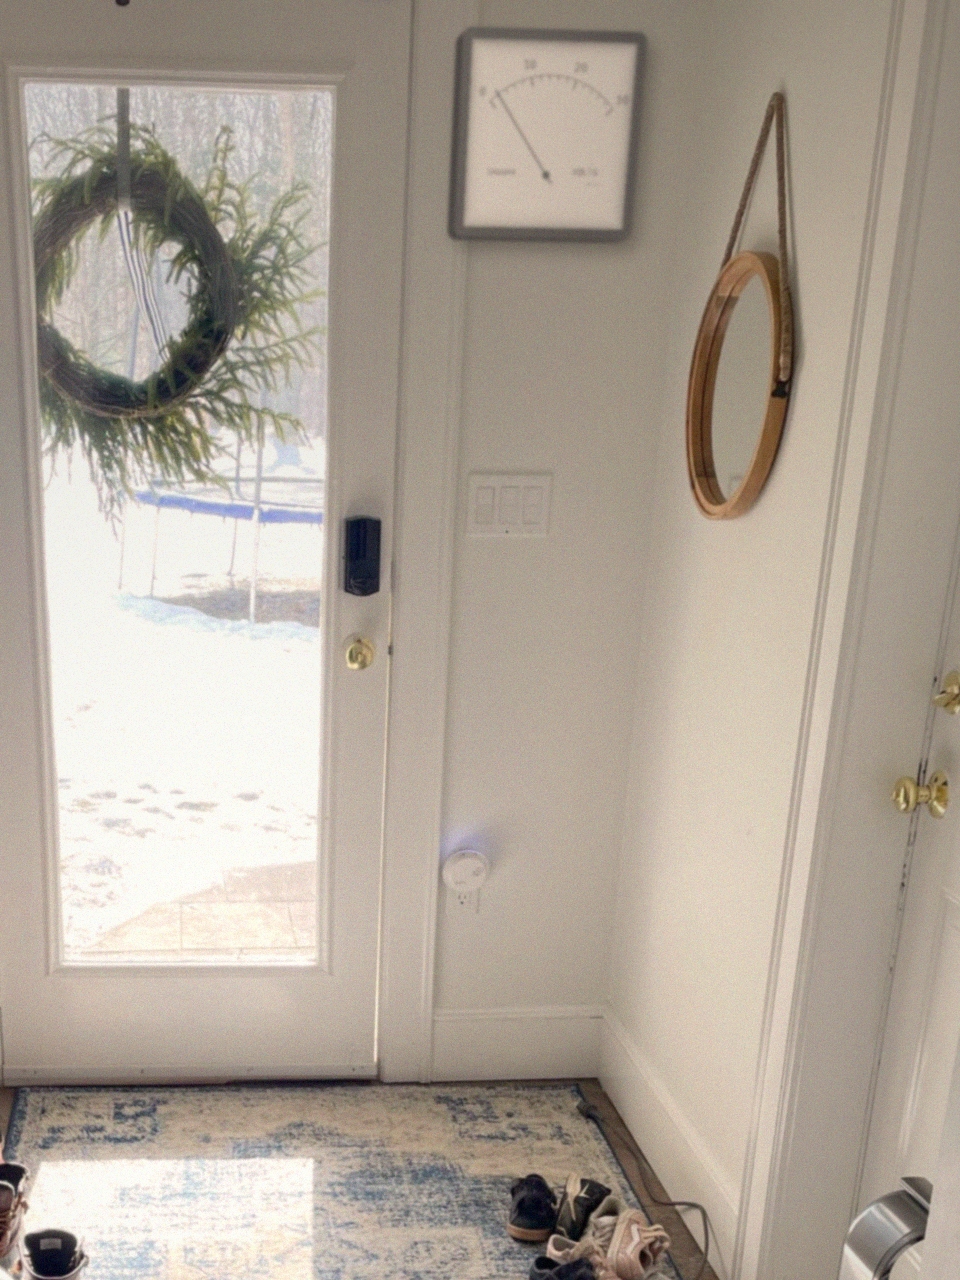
V 2
